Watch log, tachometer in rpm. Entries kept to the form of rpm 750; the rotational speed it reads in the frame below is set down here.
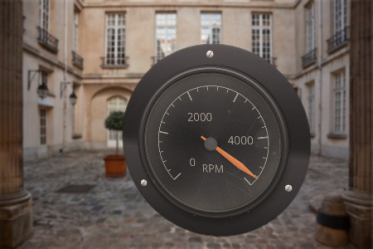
rpm 4800
